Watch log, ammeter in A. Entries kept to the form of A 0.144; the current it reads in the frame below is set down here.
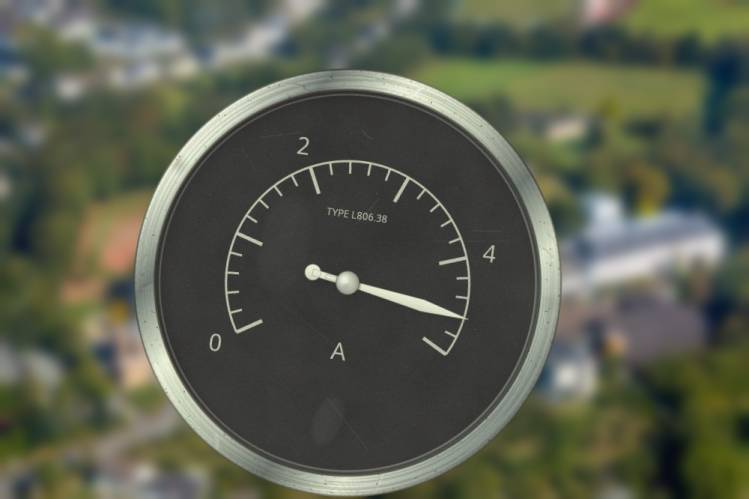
A 4.6
